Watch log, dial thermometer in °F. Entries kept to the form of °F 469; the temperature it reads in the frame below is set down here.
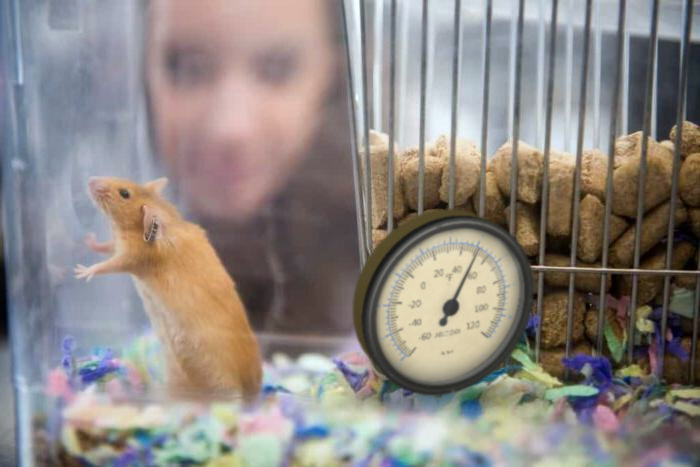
°F 50
